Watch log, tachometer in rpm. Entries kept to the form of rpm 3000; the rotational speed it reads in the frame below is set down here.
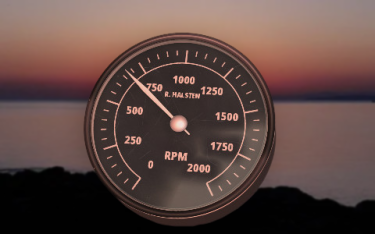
rpm 675
